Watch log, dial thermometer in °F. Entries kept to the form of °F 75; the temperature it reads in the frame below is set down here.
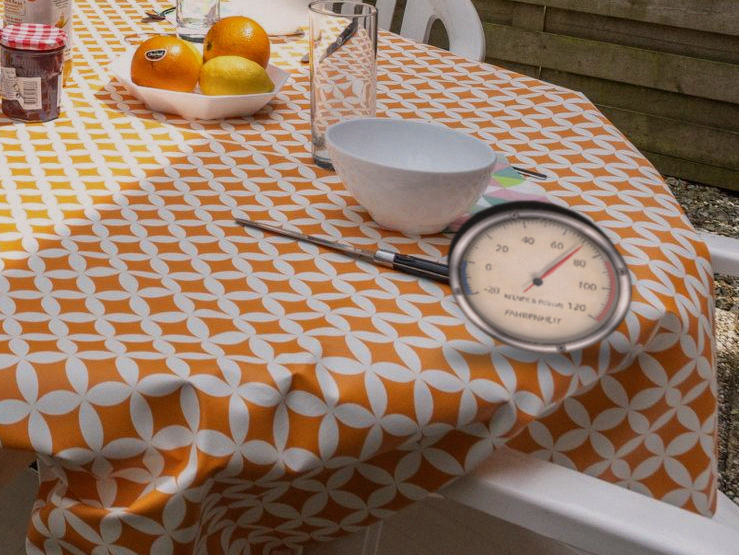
°F 70
